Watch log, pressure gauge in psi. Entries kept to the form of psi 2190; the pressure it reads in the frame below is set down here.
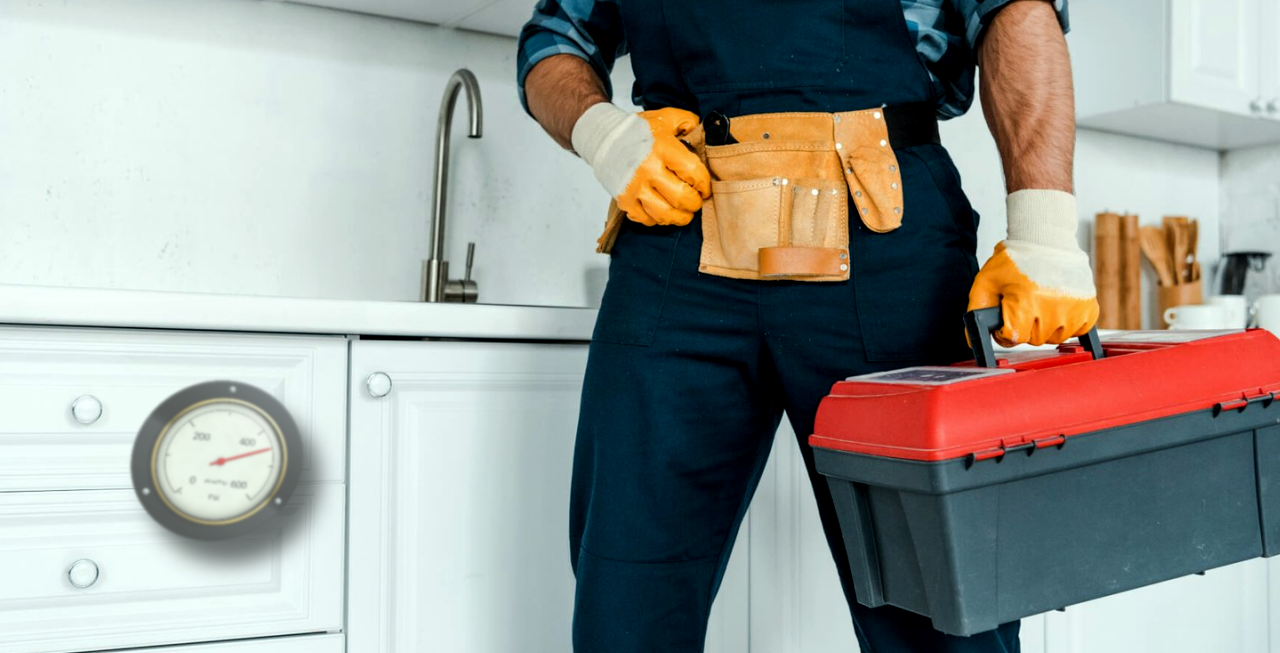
psi 450
